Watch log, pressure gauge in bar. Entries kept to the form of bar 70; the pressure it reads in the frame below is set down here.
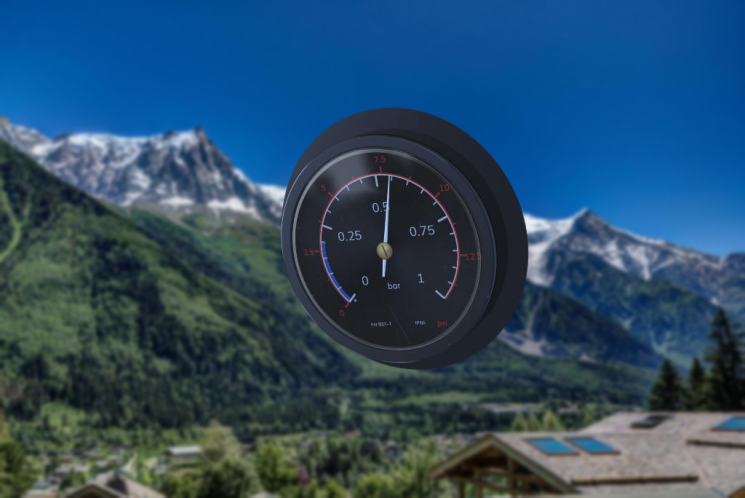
bar 0.55
